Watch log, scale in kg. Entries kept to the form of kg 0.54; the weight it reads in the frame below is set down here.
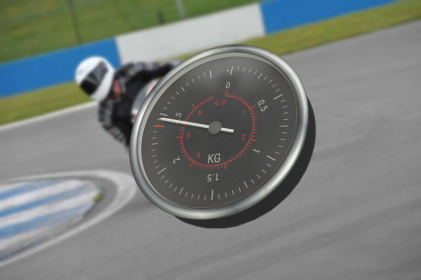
kg 2.45
